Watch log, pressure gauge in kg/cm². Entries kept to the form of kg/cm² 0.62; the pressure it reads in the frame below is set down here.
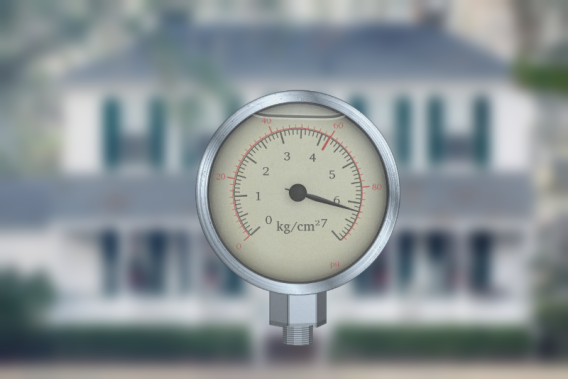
kg/cm² 6.2
